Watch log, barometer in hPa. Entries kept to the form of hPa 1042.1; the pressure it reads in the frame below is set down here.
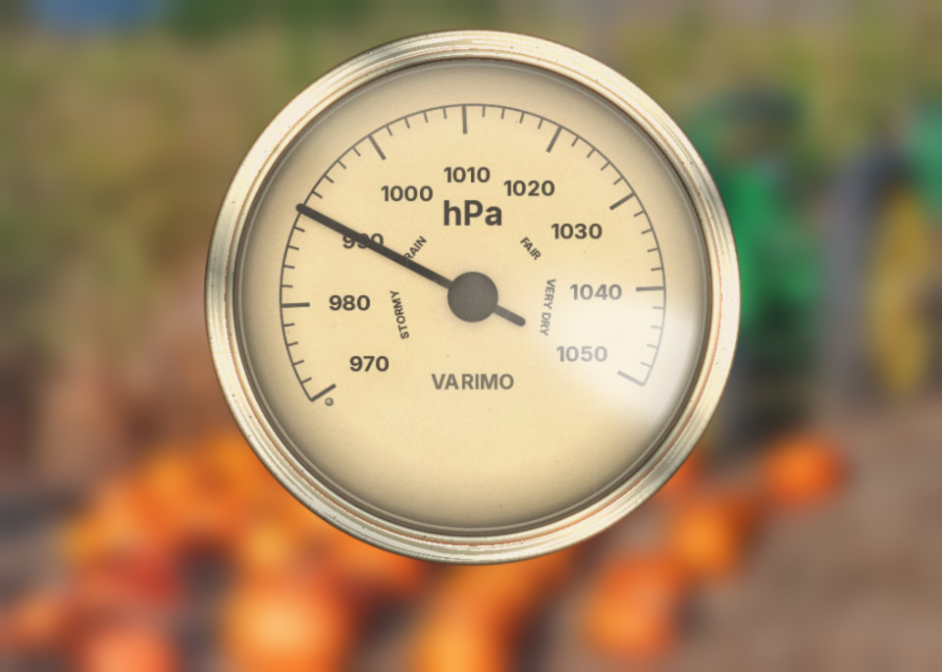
hPa 990
